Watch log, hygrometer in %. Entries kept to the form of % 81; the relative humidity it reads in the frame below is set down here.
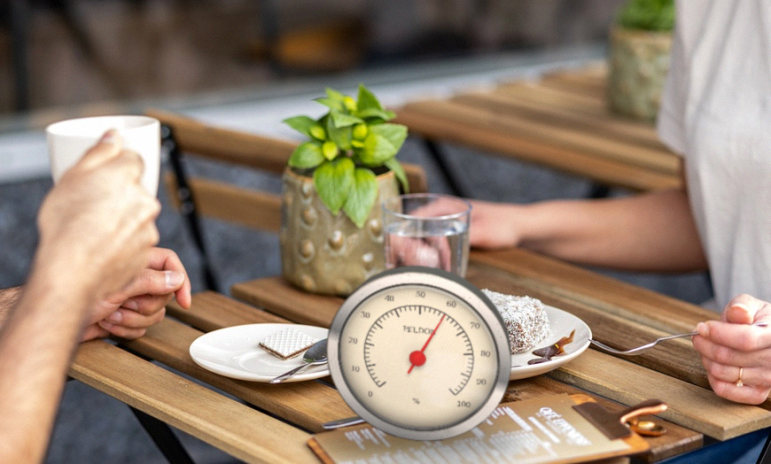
% 60
